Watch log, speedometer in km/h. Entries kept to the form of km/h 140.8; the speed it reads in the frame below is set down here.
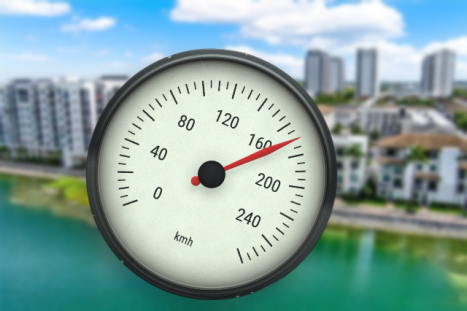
km/h 170
